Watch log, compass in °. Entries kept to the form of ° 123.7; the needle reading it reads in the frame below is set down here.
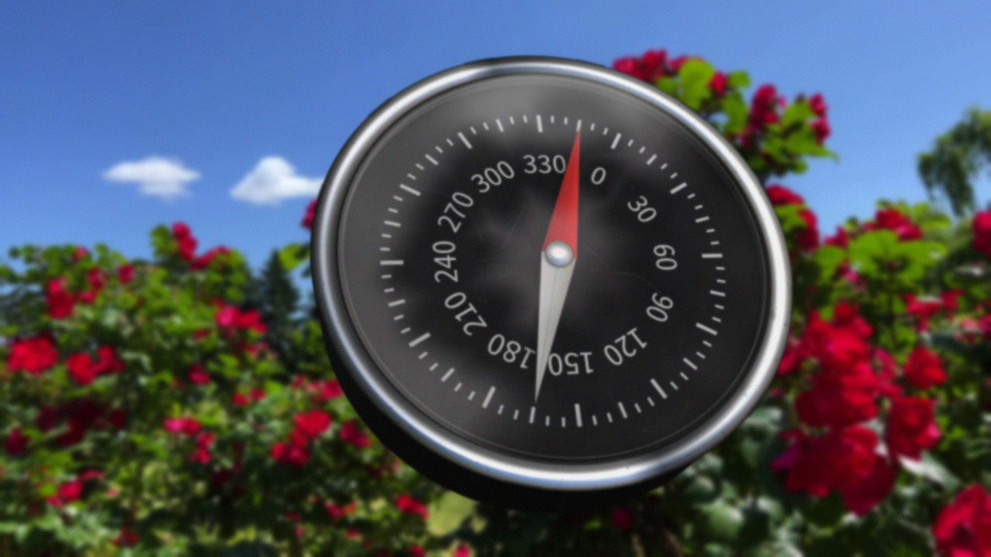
° 345
